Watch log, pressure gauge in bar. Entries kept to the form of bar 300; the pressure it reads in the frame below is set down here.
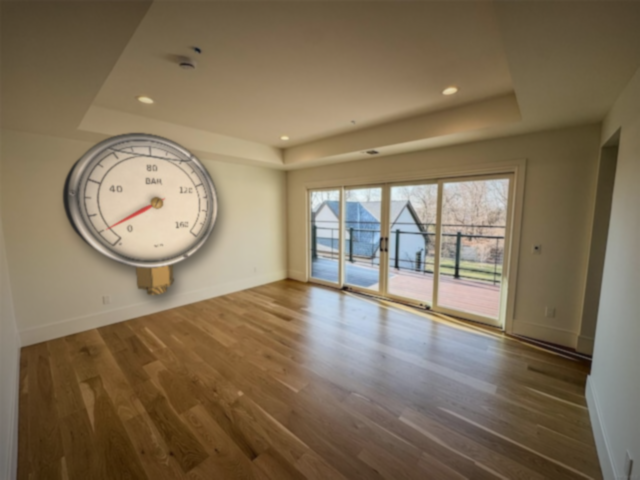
bar 10
